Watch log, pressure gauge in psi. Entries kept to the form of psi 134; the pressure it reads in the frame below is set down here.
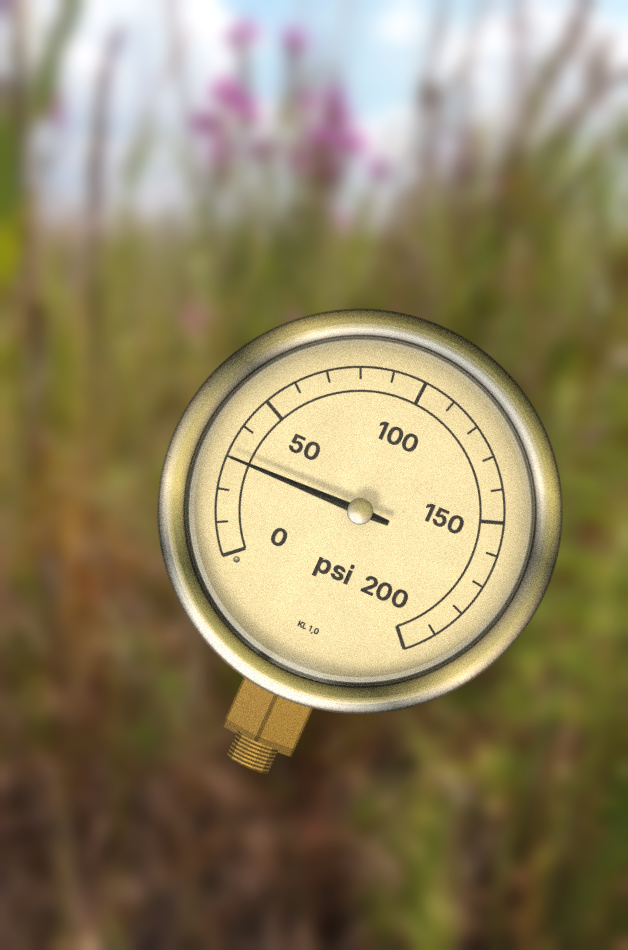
psi 30
